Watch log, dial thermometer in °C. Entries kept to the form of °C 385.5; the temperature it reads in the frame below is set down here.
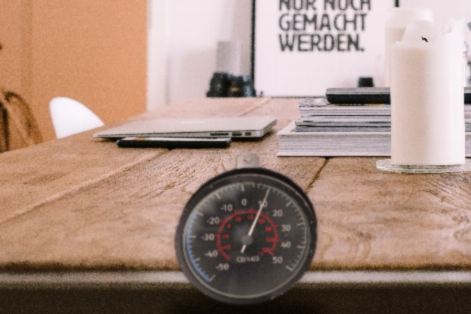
°C 10
